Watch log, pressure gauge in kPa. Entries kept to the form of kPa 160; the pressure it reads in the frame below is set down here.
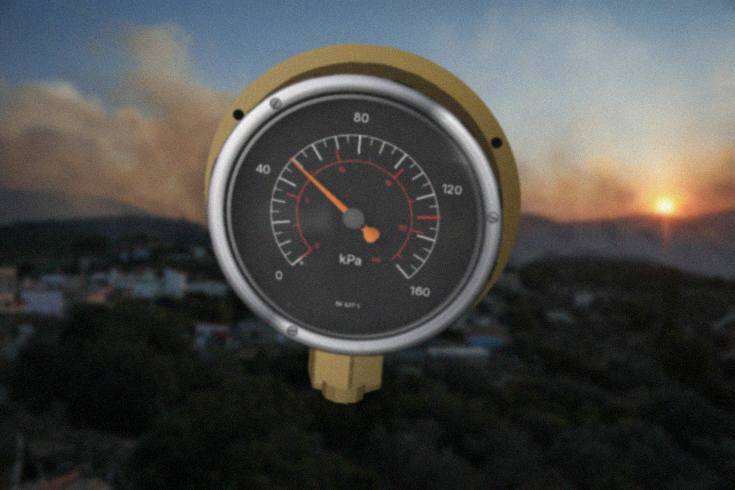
kPa 50
